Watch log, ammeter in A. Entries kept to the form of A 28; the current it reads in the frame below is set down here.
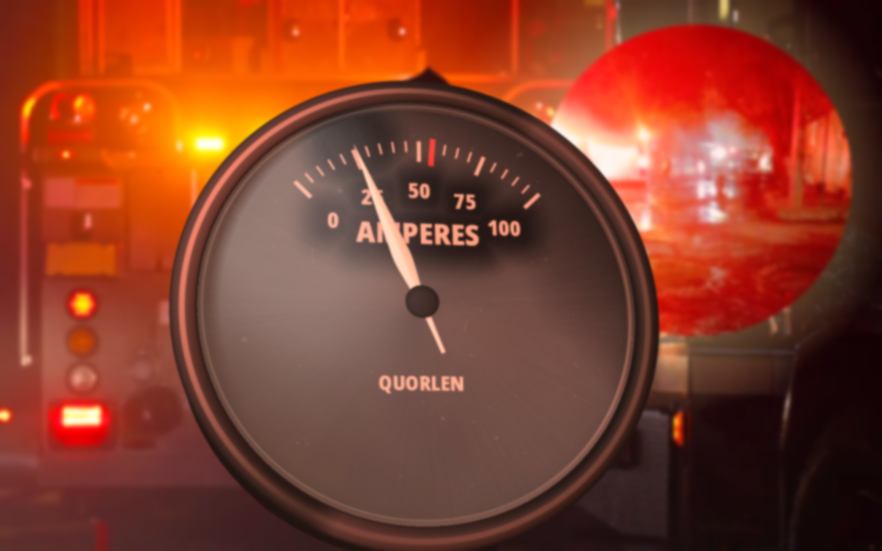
A 25
